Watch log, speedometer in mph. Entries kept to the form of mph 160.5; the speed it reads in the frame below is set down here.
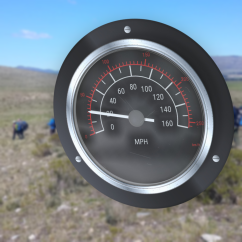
mph 20
